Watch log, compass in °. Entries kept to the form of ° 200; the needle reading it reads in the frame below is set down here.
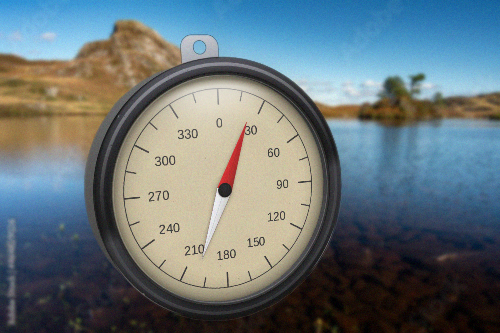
° 22.5
